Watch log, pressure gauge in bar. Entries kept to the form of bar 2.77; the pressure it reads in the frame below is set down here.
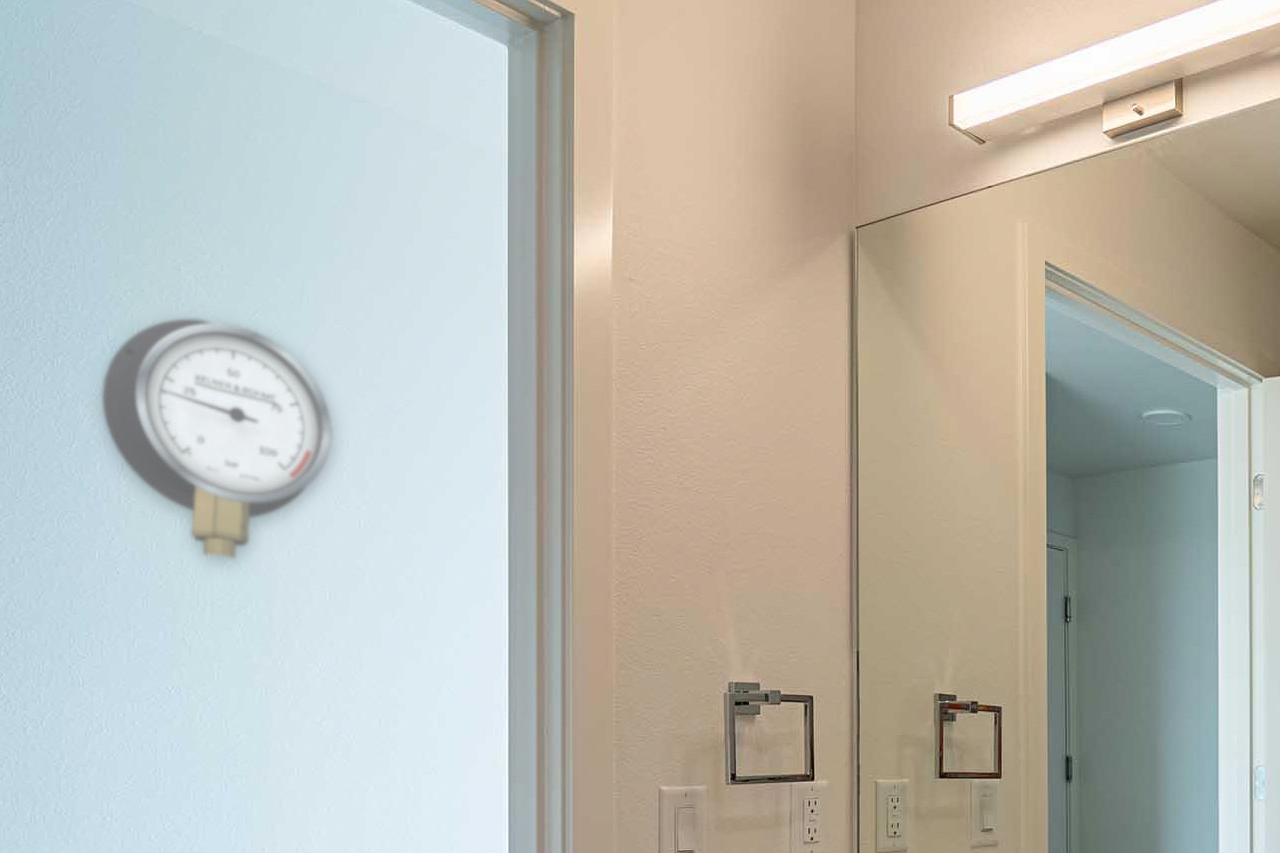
bar 20
